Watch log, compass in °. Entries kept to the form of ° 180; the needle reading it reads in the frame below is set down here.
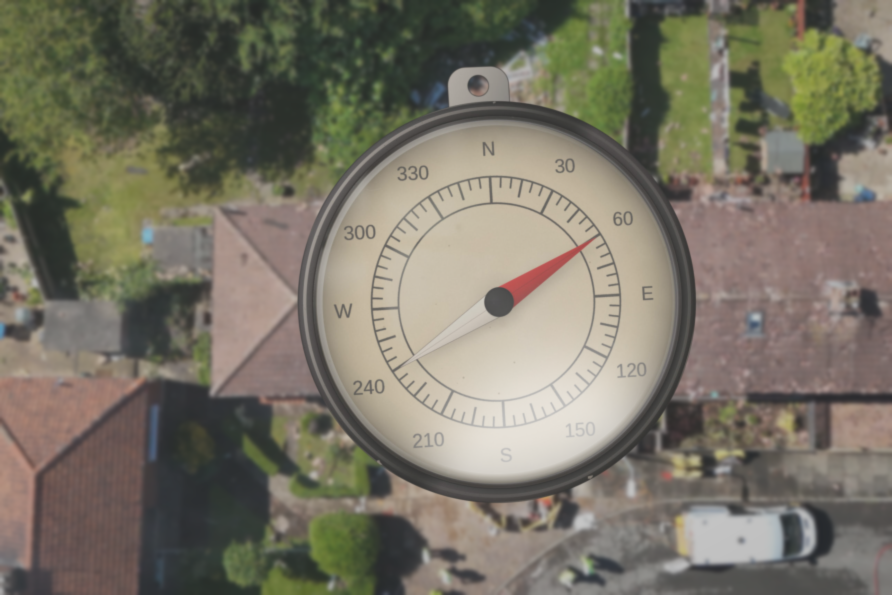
° 60
